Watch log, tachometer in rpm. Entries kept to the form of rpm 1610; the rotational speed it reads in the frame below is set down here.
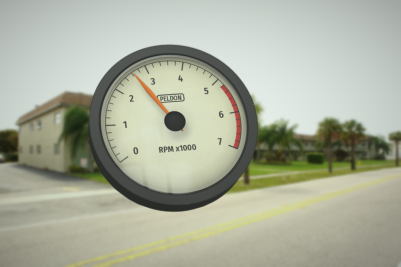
rpm 2600
